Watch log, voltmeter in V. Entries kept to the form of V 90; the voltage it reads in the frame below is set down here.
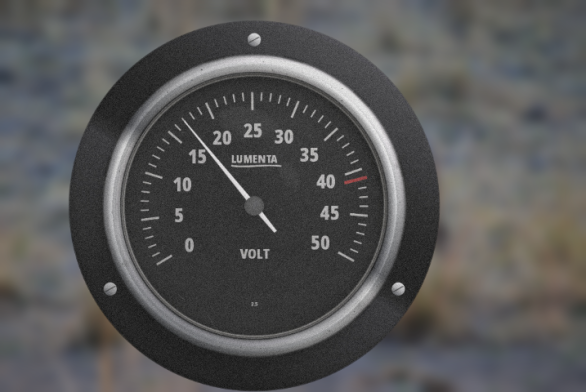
V 17
